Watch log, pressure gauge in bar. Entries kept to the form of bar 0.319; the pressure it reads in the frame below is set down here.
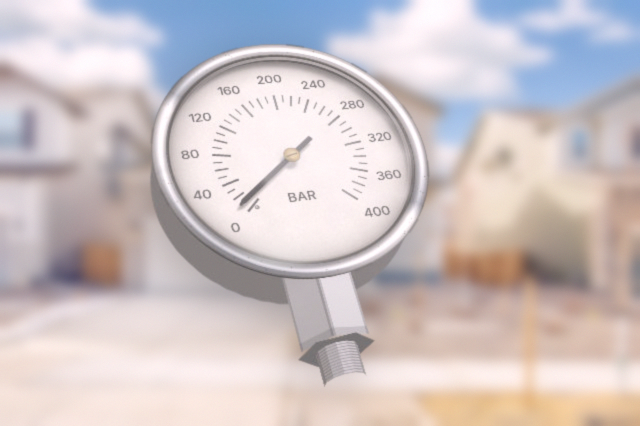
bar 10
